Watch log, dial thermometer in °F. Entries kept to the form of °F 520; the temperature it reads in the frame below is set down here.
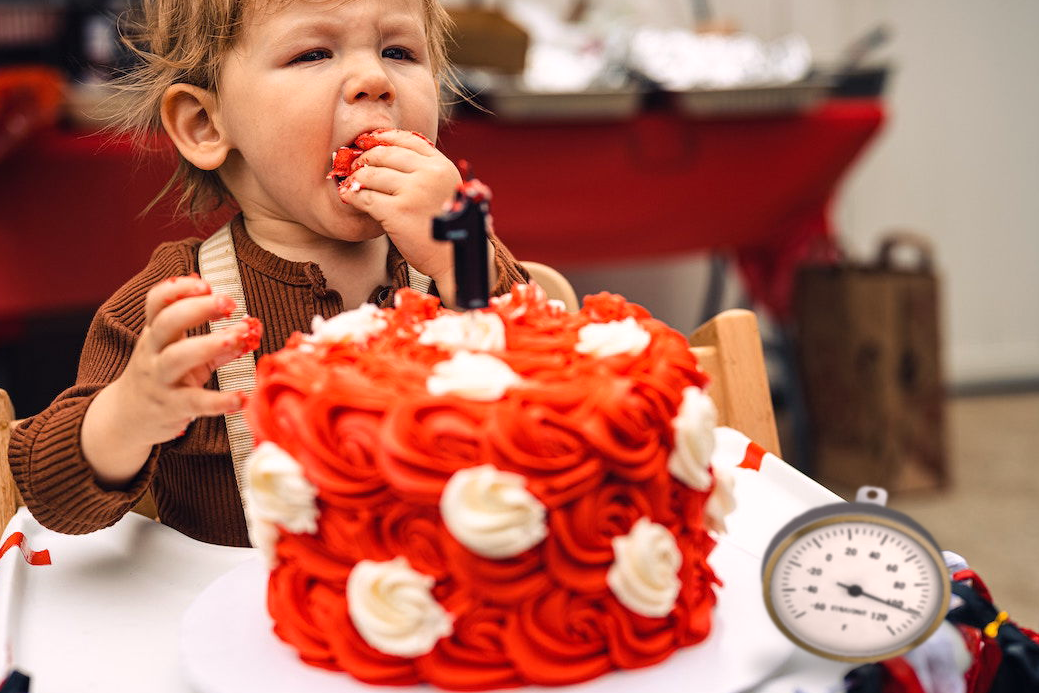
°F 100
